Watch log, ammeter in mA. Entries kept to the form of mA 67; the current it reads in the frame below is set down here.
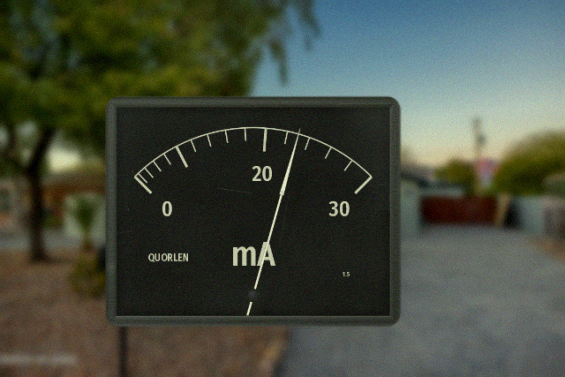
mA 23
